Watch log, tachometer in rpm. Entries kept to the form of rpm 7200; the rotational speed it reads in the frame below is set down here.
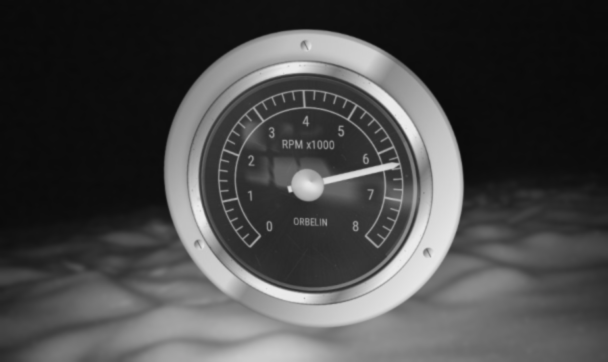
rpm 6300
